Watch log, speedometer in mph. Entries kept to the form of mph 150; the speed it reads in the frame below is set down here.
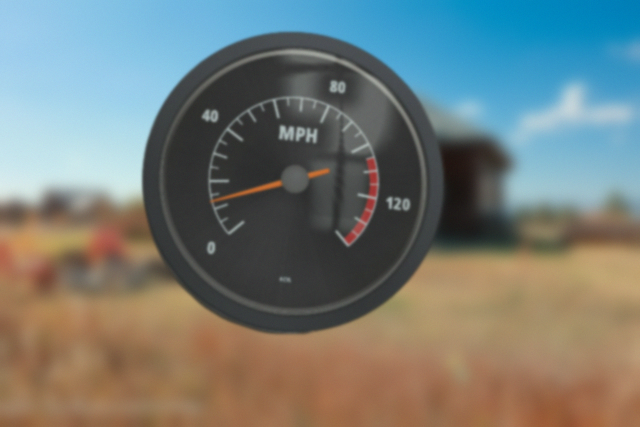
mph 12.5
